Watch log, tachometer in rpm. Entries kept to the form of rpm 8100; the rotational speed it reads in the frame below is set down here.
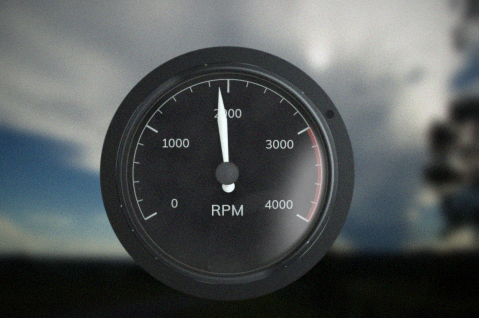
rpm 1900
